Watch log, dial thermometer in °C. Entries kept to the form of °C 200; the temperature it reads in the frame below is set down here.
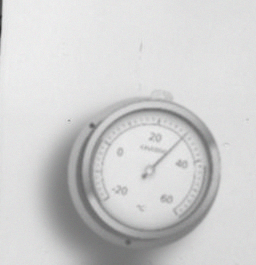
°C 30
